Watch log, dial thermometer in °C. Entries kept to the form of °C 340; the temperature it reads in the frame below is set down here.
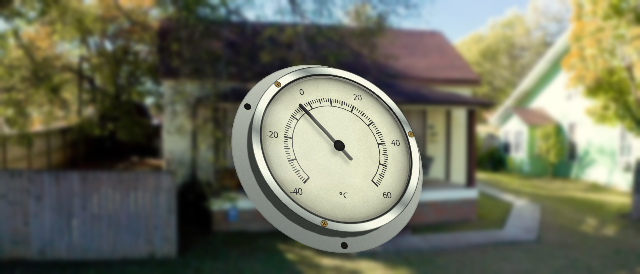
°C -5
